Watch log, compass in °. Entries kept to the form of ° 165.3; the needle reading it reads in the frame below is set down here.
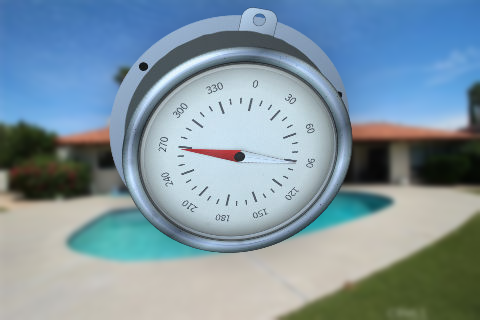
° 270
